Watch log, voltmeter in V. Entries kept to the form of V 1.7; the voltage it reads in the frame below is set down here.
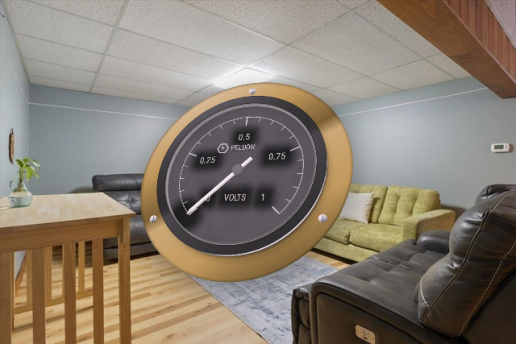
V 0
